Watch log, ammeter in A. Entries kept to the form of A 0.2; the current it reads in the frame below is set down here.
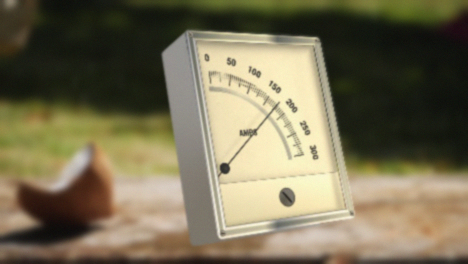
A 175
